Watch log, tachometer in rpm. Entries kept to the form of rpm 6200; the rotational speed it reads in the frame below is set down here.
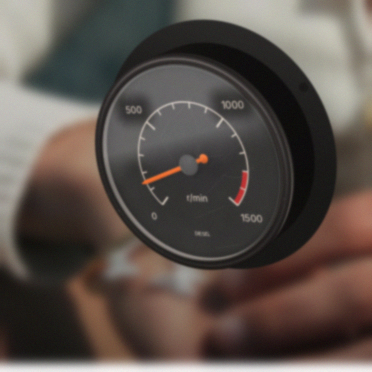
rpm 150
